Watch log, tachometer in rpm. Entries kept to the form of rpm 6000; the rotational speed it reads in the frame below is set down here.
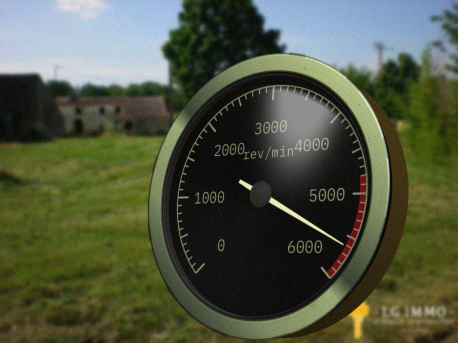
rpm 5600
